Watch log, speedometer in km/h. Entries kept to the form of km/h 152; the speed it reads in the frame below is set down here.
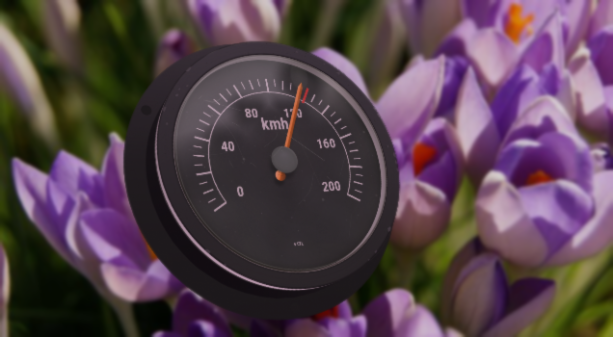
km/h 120
